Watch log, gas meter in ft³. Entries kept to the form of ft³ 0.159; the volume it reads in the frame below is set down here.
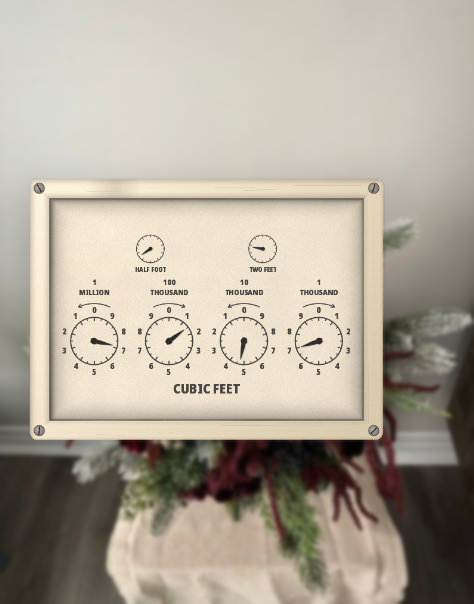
ft³ 714700
